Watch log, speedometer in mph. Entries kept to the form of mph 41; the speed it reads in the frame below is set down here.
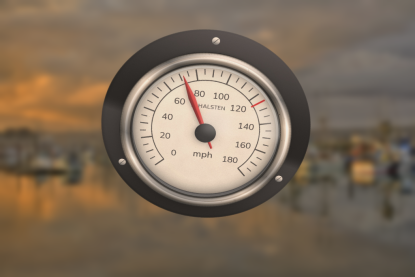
mph 72.5
